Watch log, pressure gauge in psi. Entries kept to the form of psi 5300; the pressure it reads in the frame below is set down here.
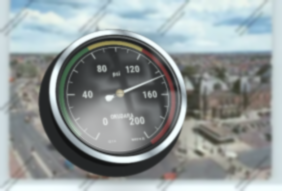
psi 145
